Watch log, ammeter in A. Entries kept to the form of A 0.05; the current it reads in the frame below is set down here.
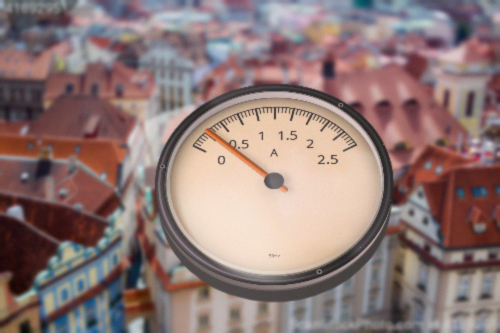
A 0.25
